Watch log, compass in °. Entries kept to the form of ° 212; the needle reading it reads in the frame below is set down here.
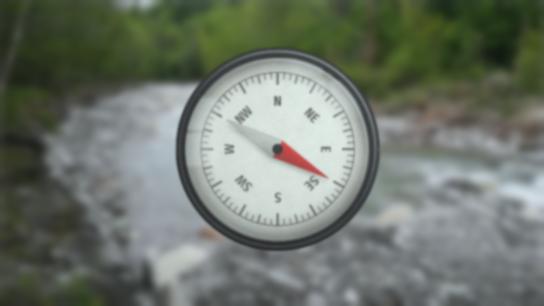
° 120
